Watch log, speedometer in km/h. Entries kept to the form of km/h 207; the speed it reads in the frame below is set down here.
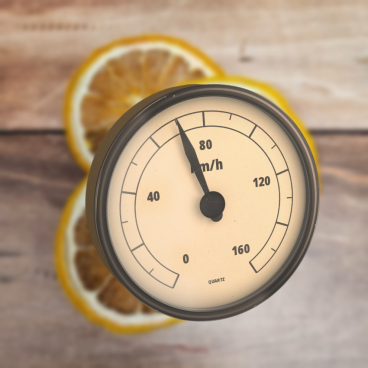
km/h 70
